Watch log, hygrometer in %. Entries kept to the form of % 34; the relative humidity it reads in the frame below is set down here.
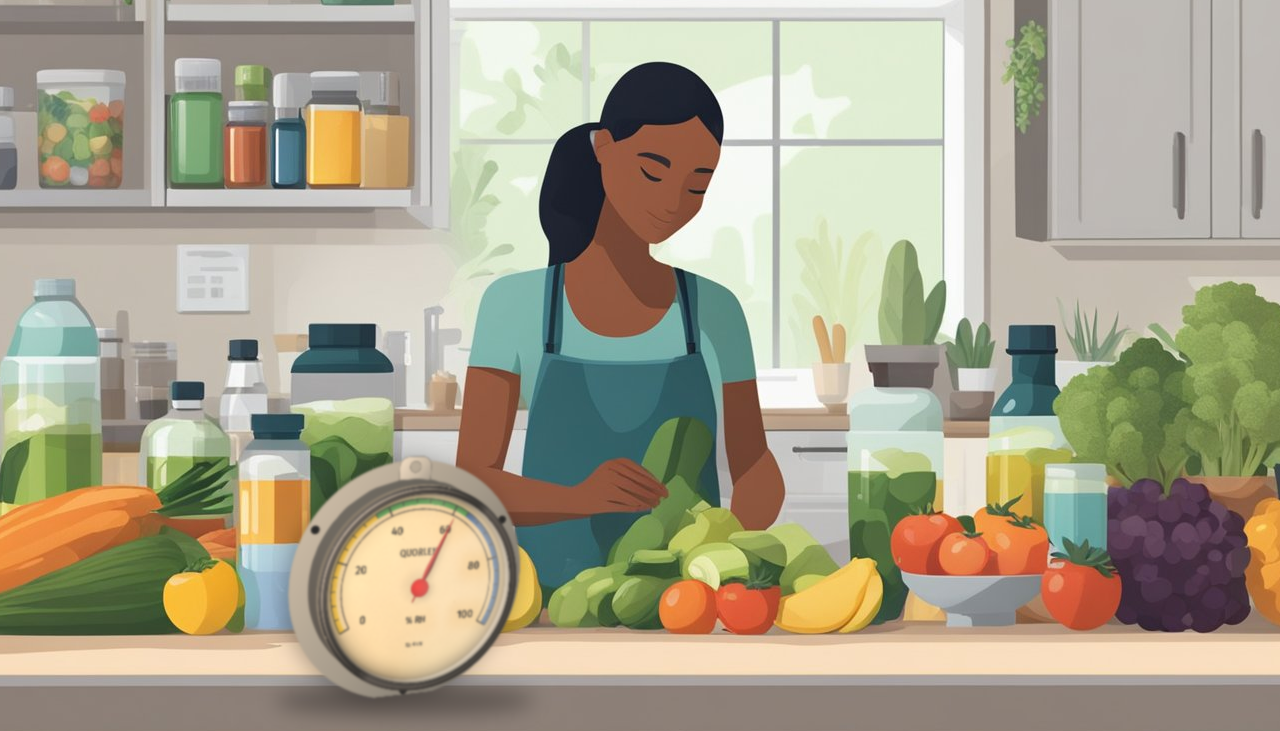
% 60
